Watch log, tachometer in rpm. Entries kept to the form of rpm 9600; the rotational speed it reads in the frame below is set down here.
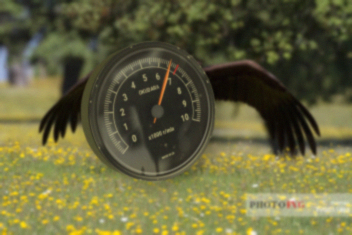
rpm 6500
